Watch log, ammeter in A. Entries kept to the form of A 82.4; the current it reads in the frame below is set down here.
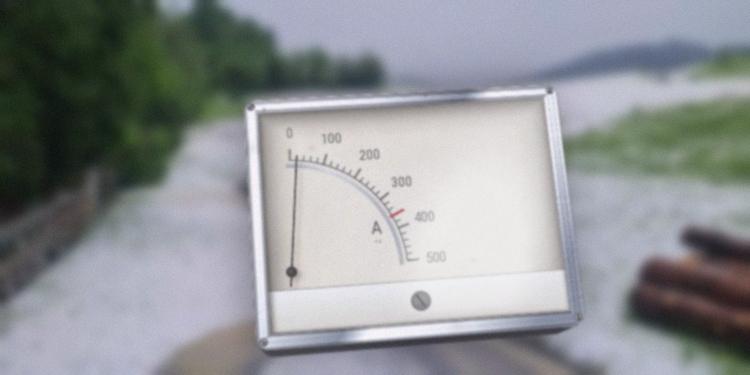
A 20
